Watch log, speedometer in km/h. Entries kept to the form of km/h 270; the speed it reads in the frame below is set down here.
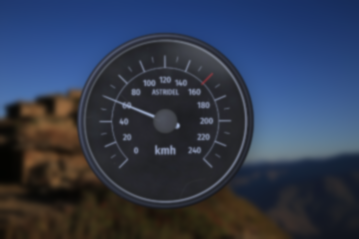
km/h 60
